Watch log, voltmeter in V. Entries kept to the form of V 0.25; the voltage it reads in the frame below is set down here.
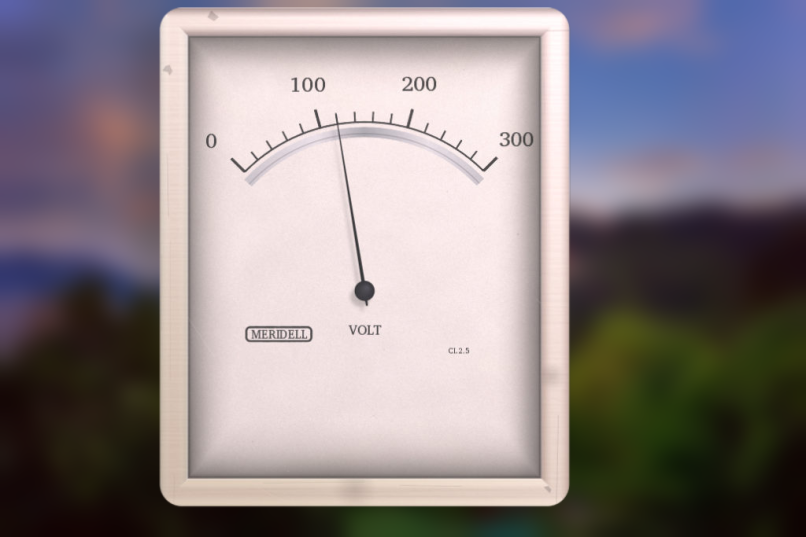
V 120
